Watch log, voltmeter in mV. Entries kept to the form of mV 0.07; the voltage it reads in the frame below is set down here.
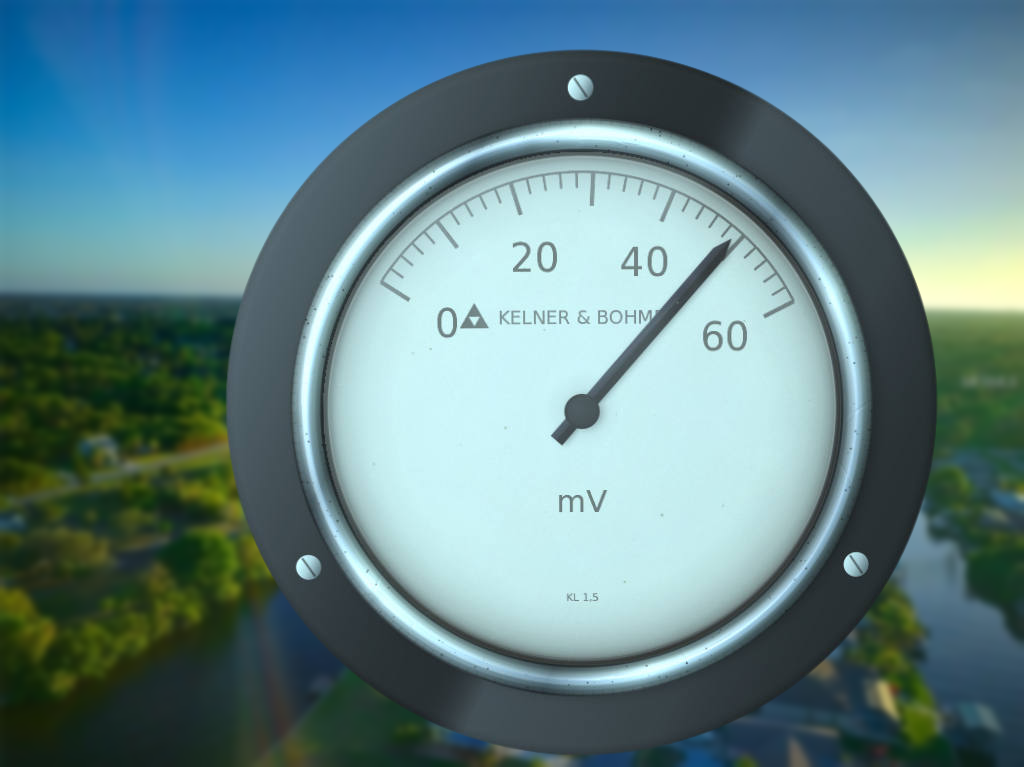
mV 49
